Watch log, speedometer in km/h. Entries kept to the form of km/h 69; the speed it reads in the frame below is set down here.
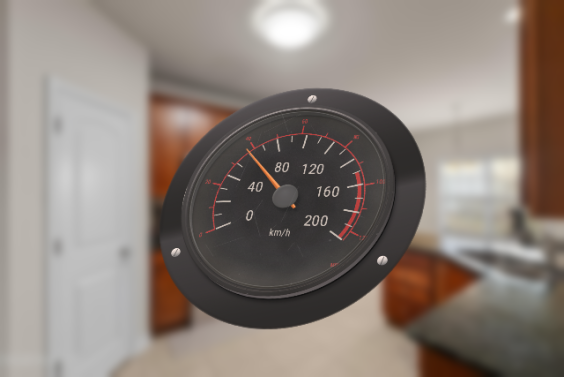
km/h 60
